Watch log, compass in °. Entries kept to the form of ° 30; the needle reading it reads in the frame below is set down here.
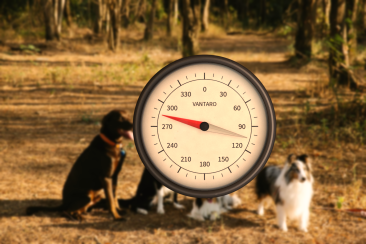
° 285
